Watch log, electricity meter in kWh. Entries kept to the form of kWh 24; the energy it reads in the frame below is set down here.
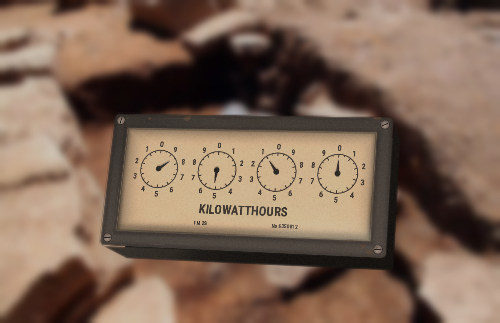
kWh 8510
